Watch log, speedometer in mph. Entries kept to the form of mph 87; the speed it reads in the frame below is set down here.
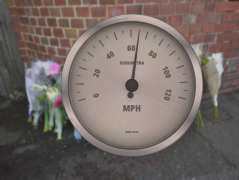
mph 65
